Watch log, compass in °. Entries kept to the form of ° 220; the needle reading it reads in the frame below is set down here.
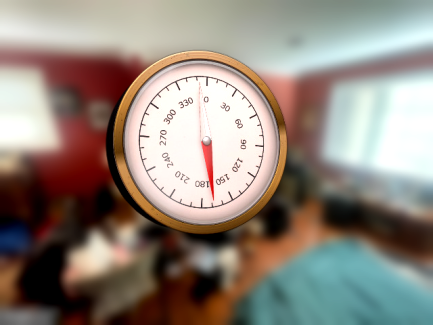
° 170
